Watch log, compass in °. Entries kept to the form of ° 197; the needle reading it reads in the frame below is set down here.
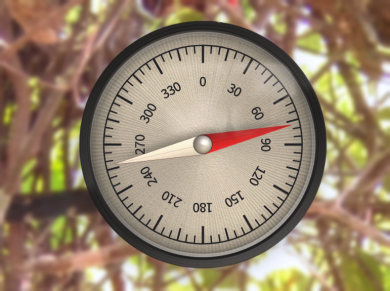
° 77.5
